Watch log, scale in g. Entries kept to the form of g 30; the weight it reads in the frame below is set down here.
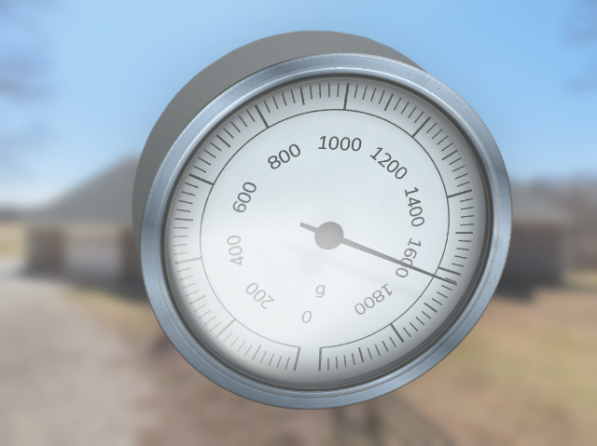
g 1620
